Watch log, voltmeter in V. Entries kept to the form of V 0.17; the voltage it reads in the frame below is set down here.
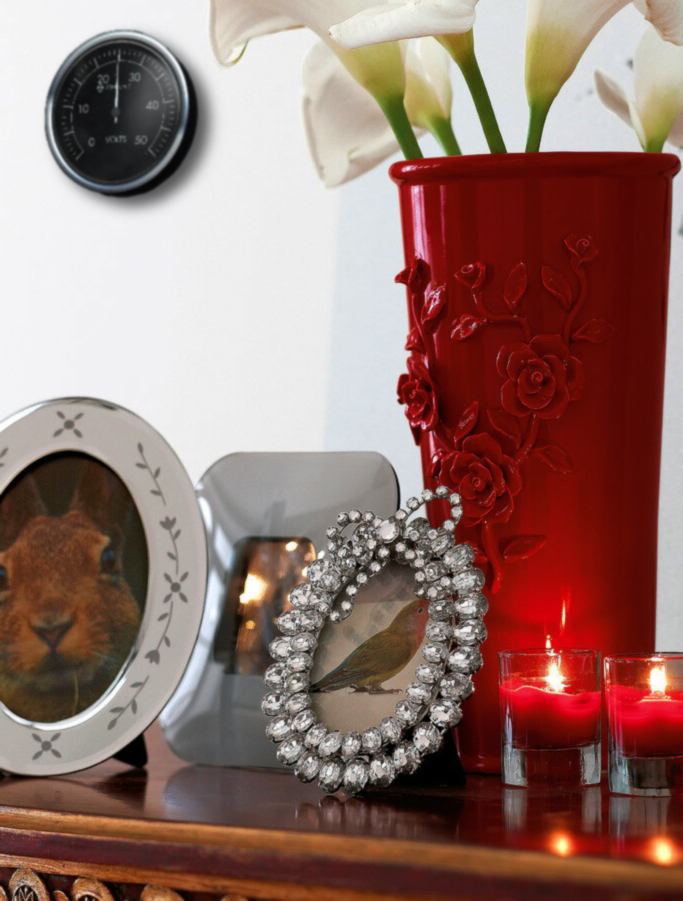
V 25
